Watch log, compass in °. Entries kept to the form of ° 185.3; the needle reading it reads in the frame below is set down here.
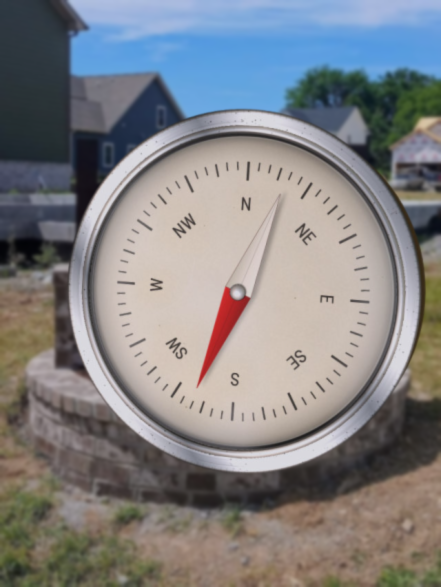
° 200
